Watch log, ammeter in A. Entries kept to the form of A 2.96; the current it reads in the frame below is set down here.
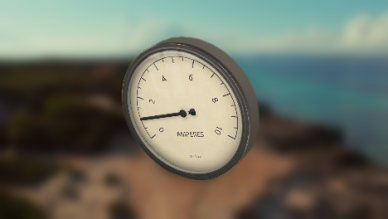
A 1
